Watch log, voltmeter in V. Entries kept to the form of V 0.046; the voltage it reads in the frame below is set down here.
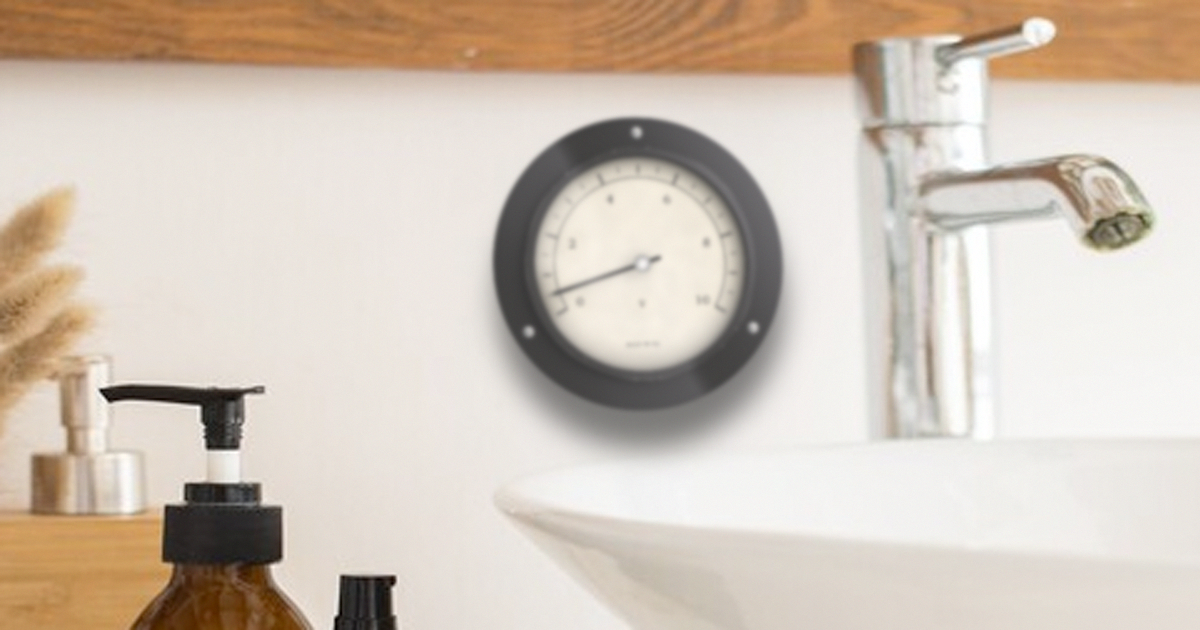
V 0.5
